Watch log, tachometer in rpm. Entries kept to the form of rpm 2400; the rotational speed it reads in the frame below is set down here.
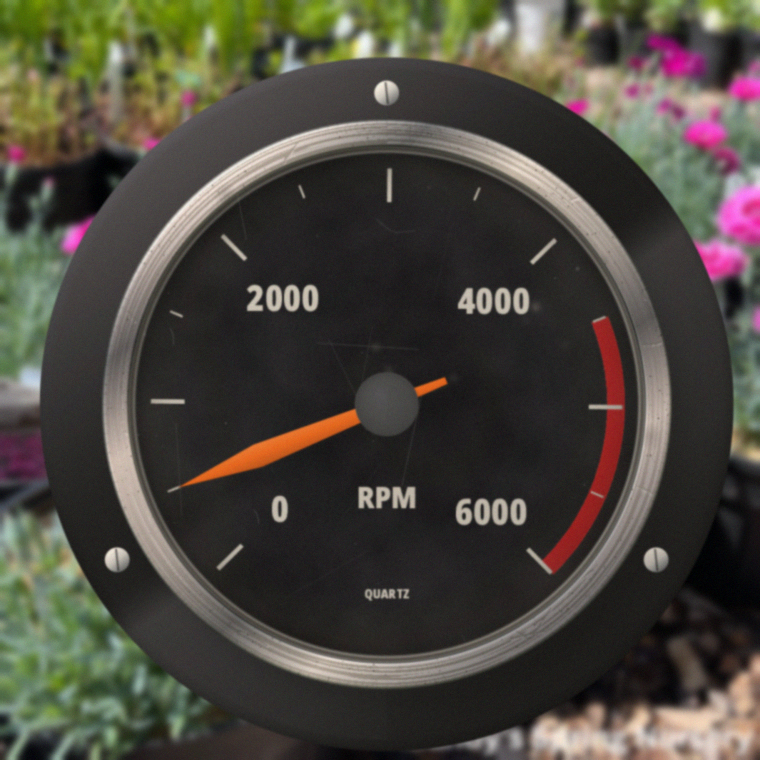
rpm 500
